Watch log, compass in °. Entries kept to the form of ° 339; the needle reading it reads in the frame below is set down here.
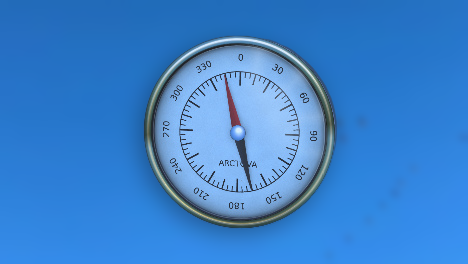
° 345
